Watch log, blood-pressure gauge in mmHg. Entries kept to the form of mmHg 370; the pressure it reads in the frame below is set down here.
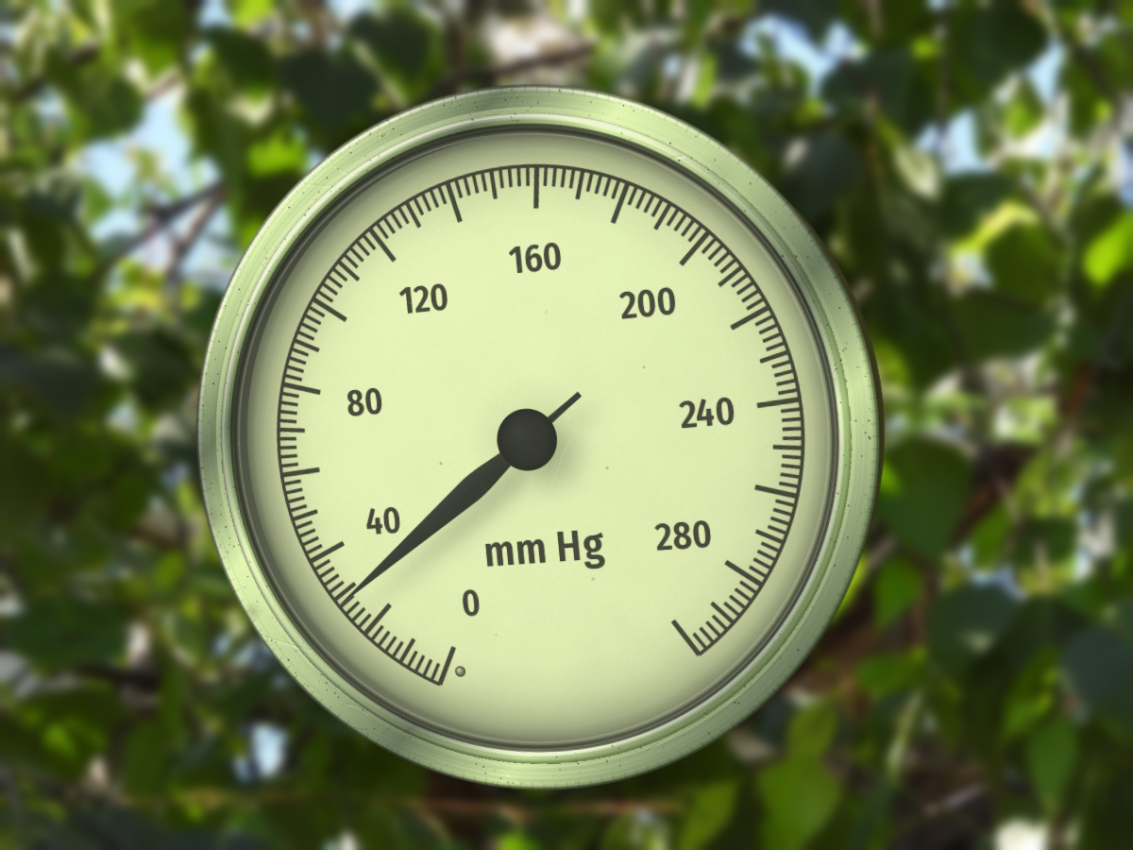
mmHg 28
